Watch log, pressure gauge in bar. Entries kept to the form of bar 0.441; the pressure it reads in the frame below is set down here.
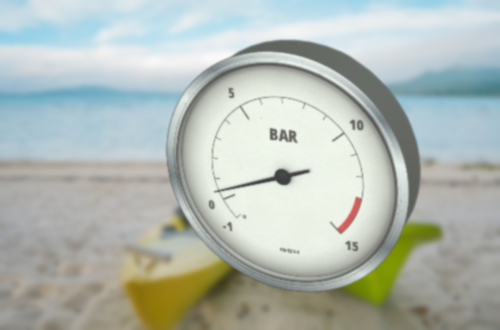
bar 0.5
